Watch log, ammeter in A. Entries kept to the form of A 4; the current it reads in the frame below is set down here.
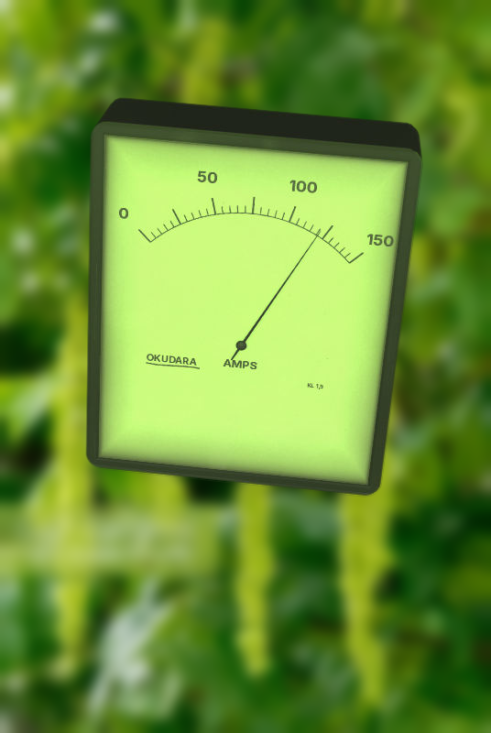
A 120
